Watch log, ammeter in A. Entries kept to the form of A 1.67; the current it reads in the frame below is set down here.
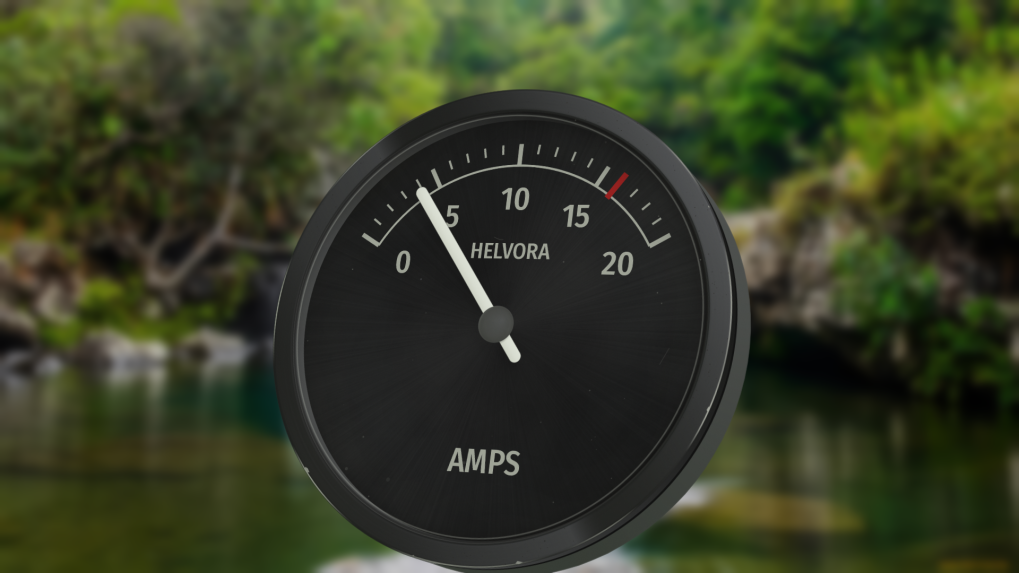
A 4
